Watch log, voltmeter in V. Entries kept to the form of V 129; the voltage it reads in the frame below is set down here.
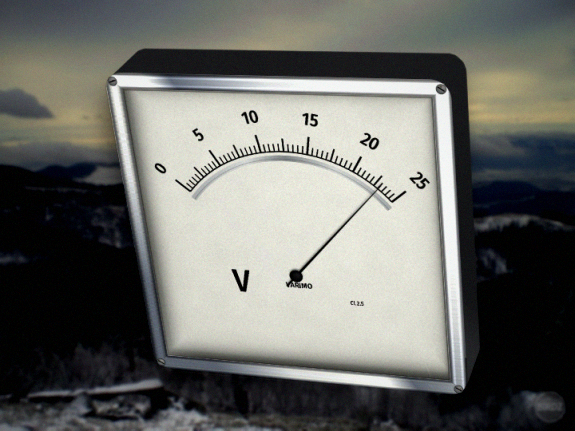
V 23
